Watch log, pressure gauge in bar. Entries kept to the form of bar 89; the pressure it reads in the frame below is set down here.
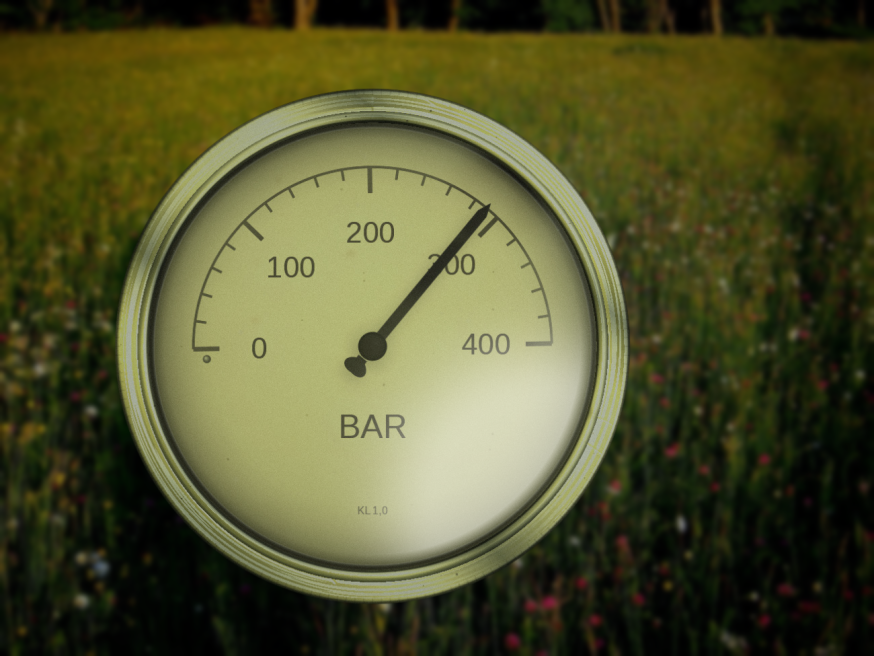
bar 290
